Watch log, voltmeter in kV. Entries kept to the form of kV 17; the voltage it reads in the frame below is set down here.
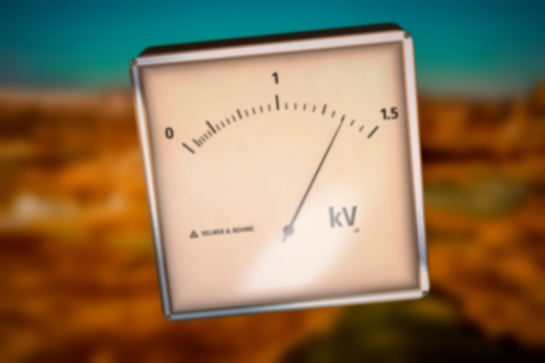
kV 1.35
